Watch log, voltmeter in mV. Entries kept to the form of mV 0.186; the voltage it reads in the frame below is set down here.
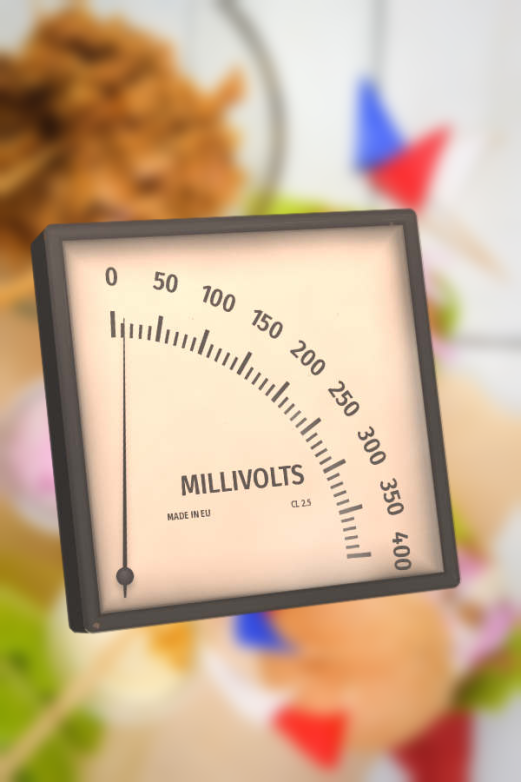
mV 10
